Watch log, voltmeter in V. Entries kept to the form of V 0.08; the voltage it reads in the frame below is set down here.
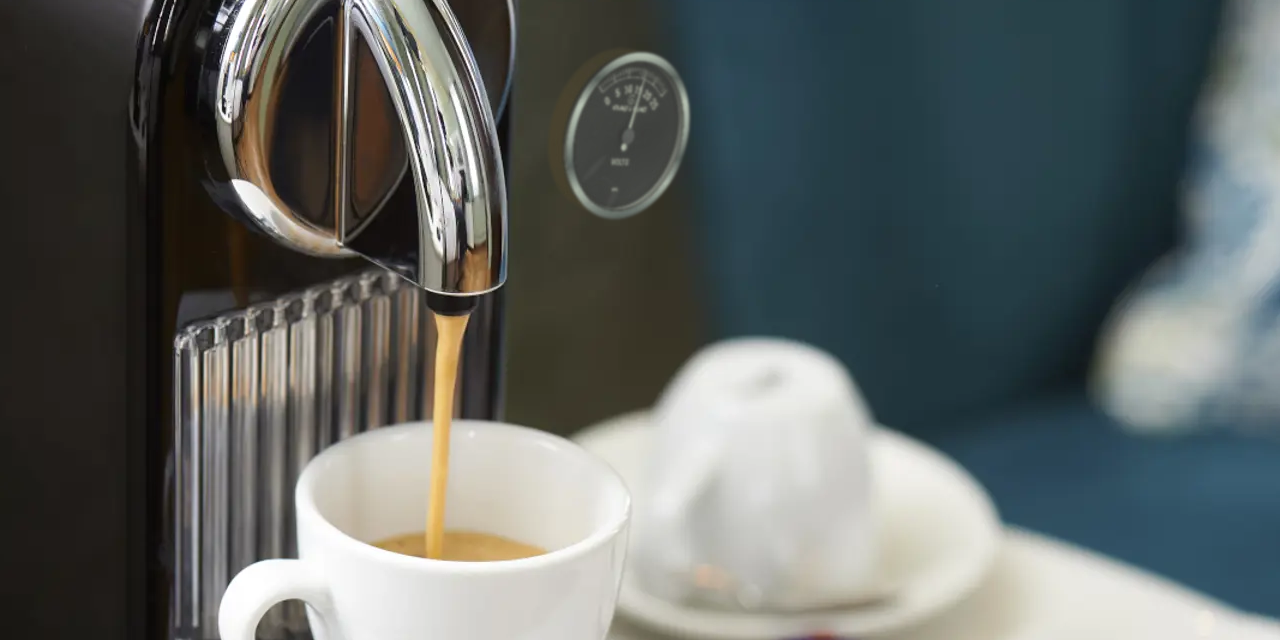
V 15
